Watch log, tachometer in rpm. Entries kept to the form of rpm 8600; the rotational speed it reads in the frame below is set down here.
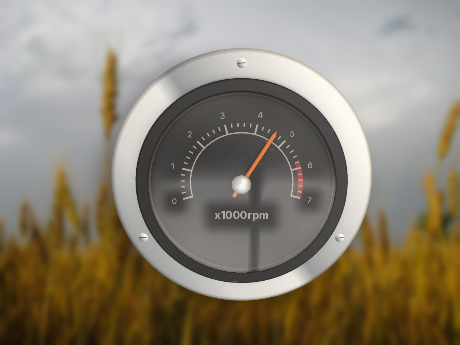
rpm 4600
